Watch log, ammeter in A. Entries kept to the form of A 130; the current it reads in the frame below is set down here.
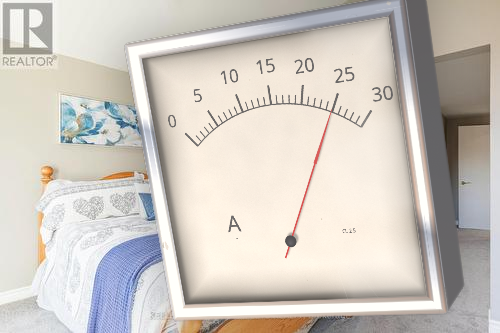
A 25
